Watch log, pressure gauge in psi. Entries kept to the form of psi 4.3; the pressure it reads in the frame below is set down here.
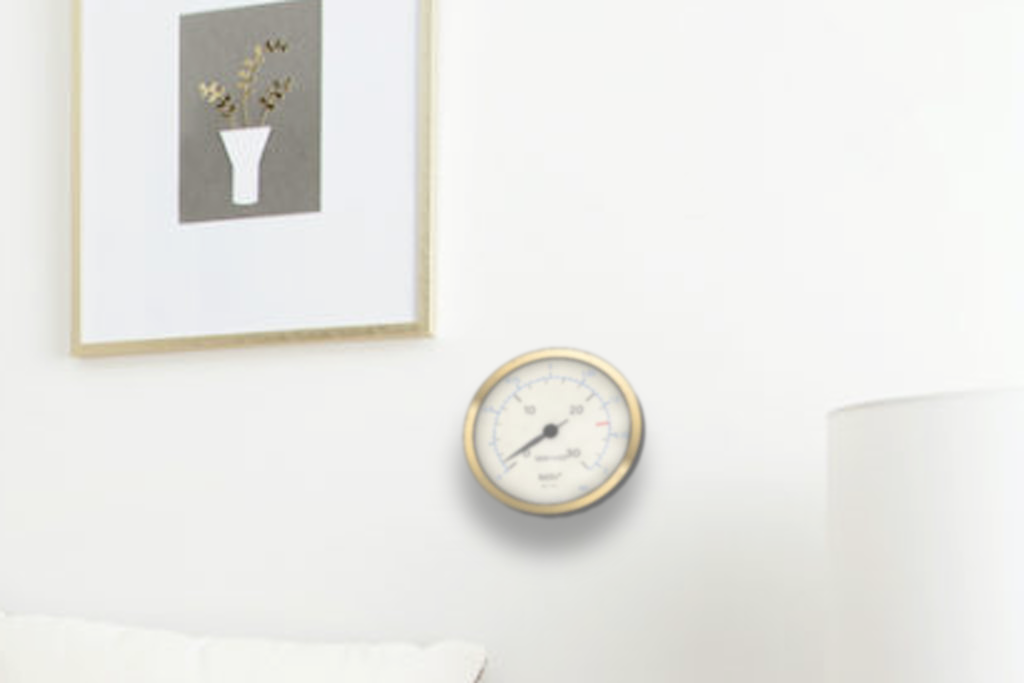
psi 1
